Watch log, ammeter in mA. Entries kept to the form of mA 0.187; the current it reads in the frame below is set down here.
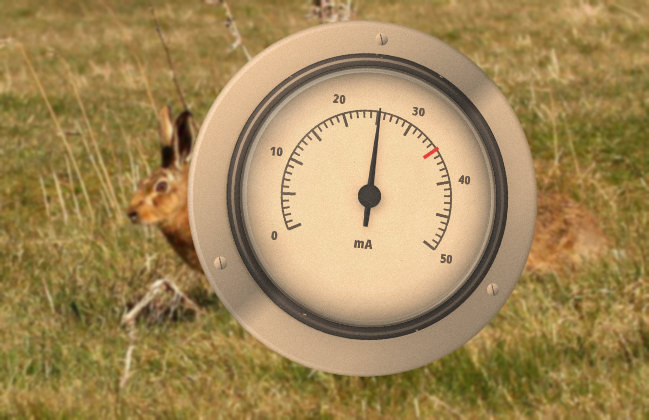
mA 25
